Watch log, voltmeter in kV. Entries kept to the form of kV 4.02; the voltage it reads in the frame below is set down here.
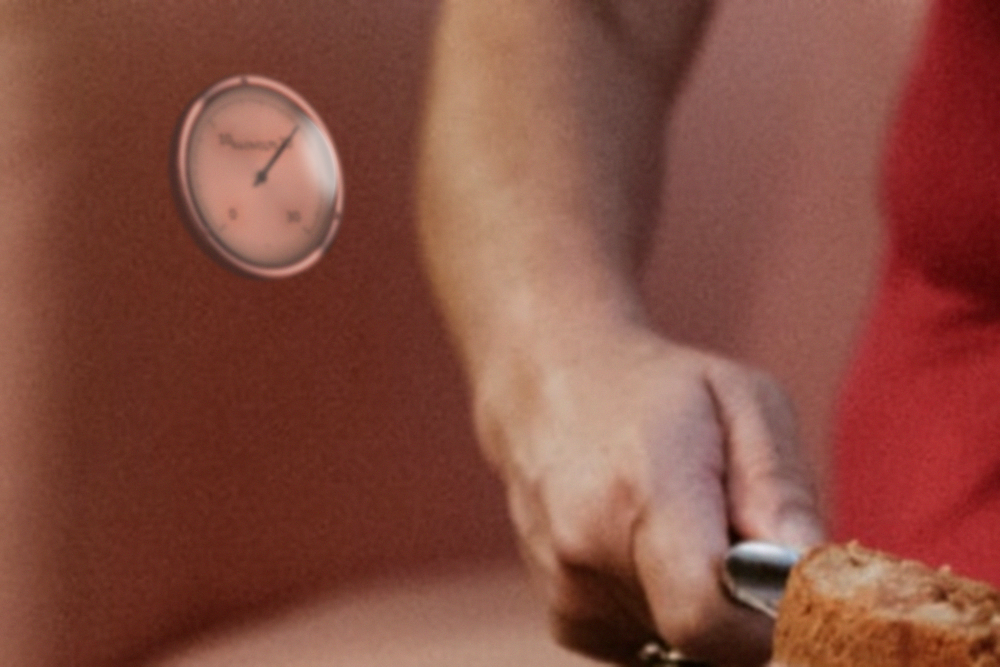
kV 20
